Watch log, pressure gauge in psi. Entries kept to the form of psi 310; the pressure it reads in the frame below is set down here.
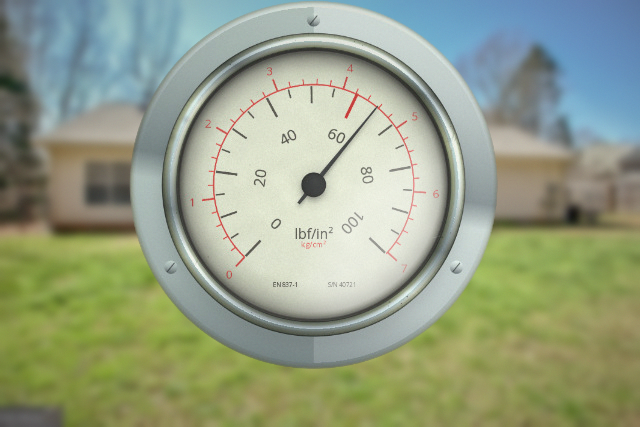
psi 65
